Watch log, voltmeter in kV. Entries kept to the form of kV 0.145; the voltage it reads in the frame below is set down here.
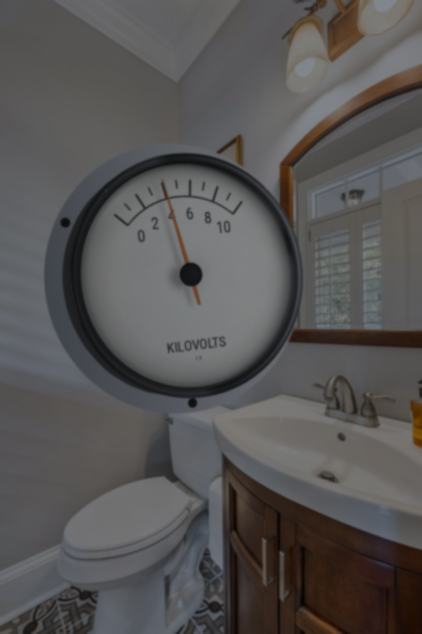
kV 4
